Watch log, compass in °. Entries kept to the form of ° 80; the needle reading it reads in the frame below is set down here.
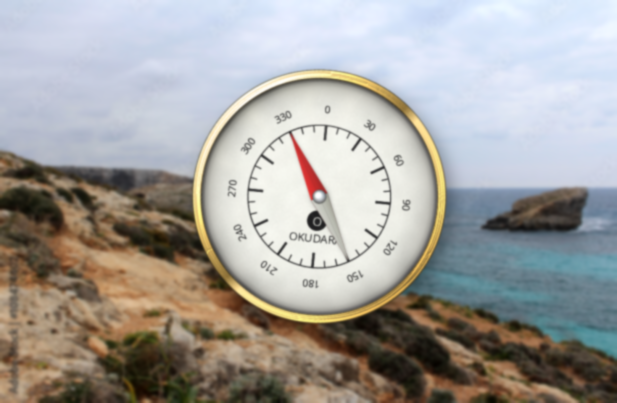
° 330
